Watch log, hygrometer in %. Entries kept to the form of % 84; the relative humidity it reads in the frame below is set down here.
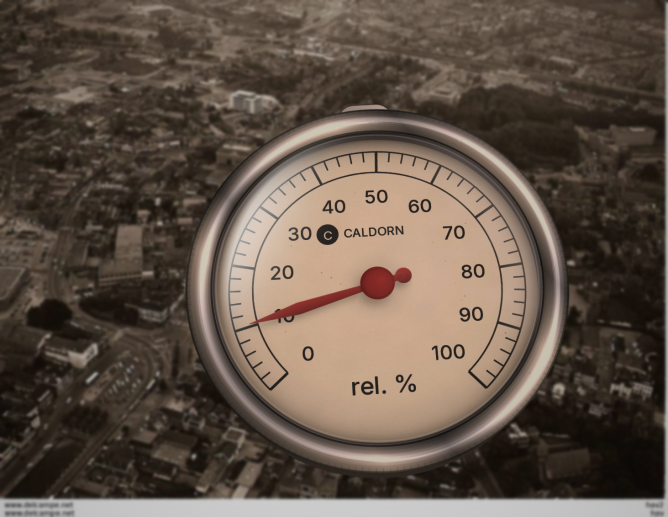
% 10
